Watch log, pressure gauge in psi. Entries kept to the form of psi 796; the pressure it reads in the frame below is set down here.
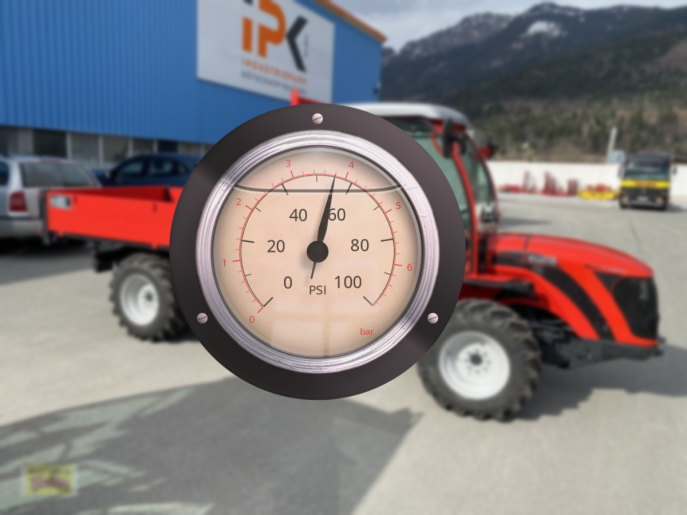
psi 55
